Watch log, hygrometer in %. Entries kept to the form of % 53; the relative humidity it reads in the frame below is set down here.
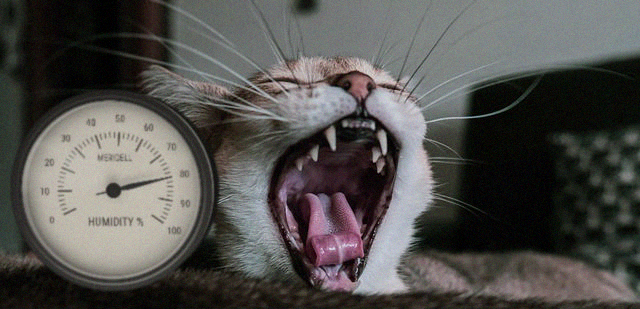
% 80
